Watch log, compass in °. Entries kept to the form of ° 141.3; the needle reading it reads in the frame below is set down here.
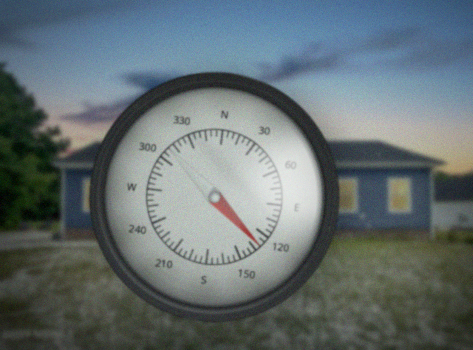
° 130
